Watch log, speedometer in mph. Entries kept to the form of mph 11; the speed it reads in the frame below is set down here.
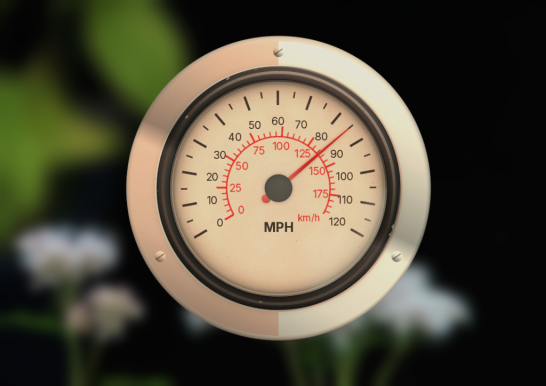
mph 85
